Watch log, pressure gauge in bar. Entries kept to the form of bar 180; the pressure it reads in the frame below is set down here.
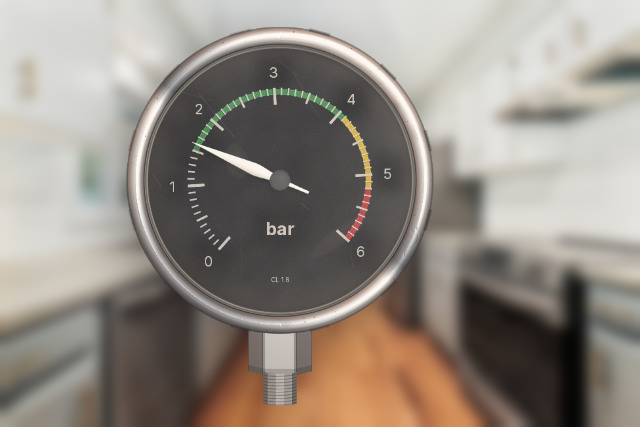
bar 1.6
